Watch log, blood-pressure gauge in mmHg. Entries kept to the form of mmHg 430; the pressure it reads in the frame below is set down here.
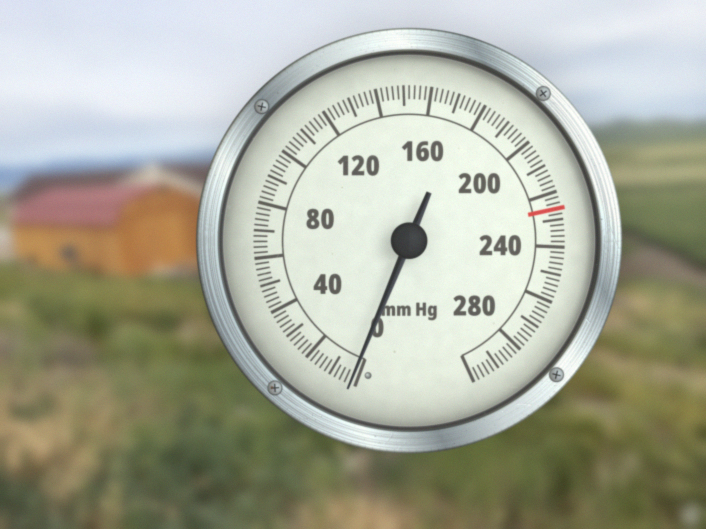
mmHg 2
